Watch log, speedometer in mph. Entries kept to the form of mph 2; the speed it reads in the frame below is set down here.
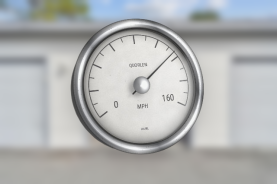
mph 115
